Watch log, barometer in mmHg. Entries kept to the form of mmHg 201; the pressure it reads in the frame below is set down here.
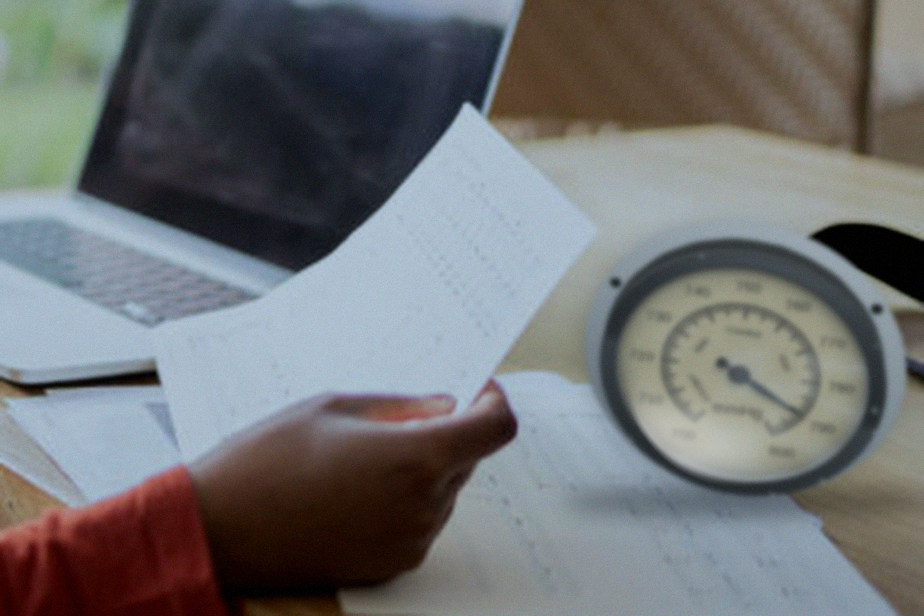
mmHg 790
